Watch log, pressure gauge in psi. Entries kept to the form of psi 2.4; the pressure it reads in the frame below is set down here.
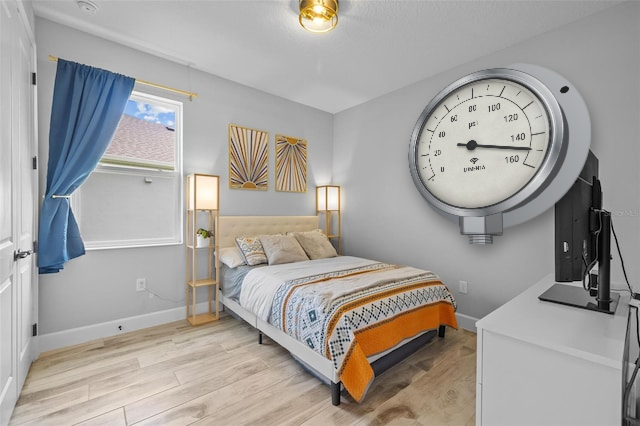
psi 150
